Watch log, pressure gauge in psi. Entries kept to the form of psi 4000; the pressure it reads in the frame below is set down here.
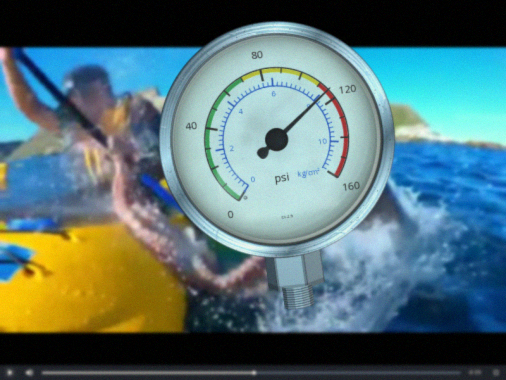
psi 115
